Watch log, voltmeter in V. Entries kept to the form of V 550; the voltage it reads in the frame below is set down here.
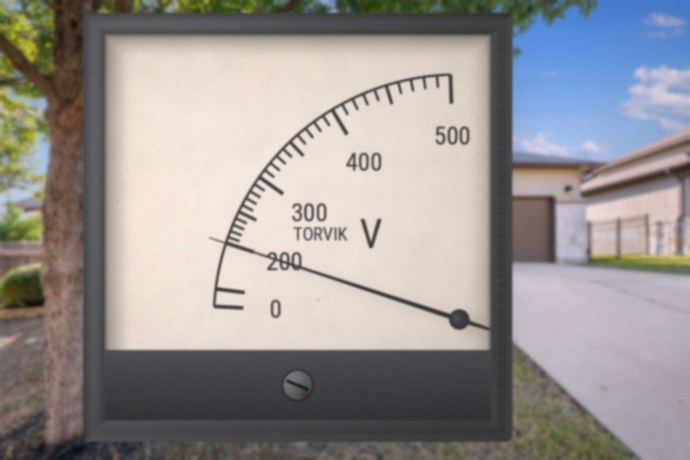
V 200
